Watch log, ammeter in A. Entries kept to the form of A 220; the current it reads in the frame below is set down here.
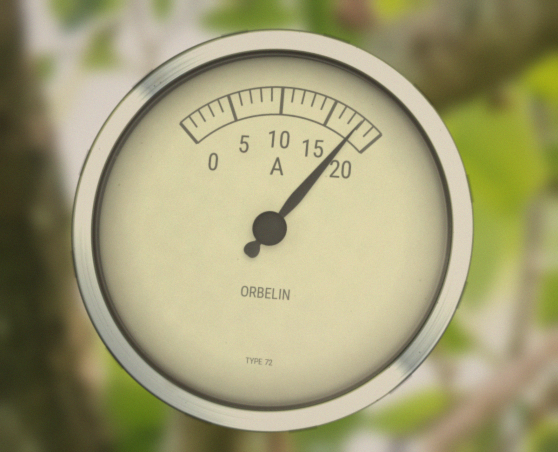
A 18
